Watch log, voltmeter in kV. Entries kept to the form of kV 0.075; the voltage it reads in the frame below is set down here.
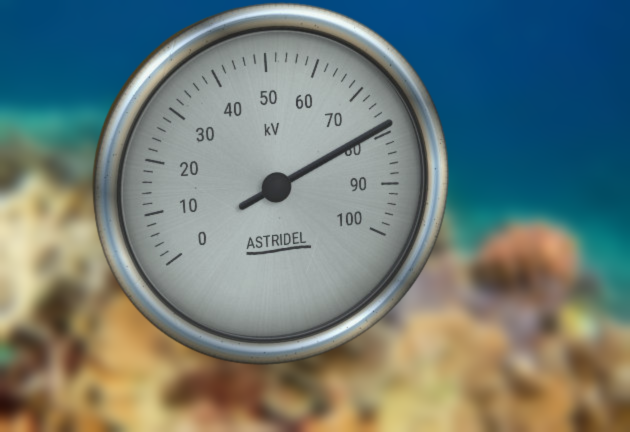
kV 78
